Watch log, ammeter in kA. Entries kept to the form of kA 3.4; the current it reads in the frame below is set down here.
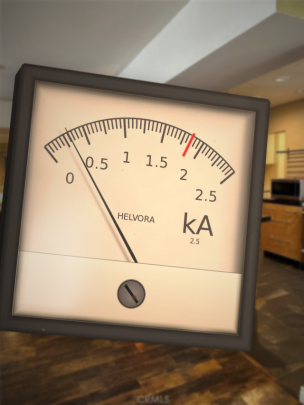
kA 0.3
